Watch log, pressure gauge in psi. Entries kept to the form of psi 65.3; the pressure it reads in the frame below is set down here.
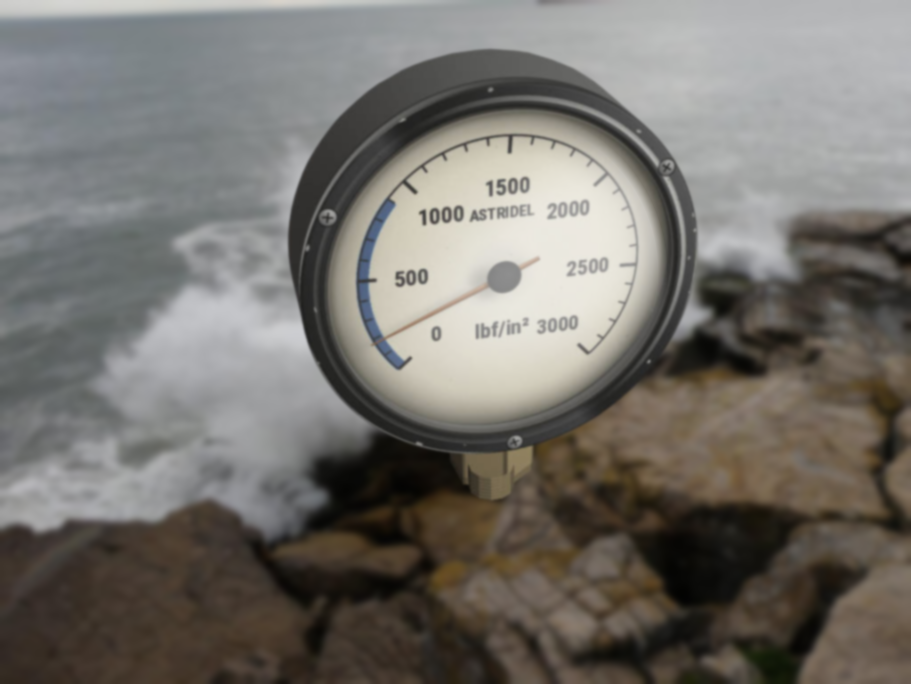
psi 200
